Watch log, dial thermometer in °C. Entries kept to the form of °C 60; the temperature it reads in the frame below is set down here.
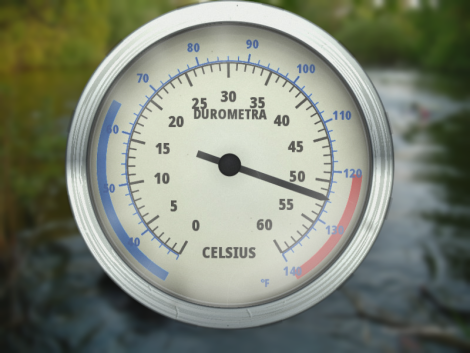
°C 52
